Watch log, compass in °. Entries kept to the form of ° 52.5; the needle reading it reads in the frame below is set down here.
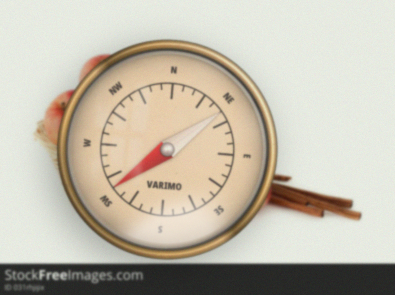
° 230
